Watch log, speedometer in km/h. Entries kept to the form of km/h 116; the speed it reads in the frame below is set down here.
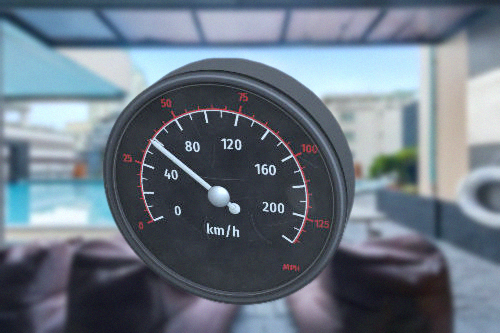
km/h 60
